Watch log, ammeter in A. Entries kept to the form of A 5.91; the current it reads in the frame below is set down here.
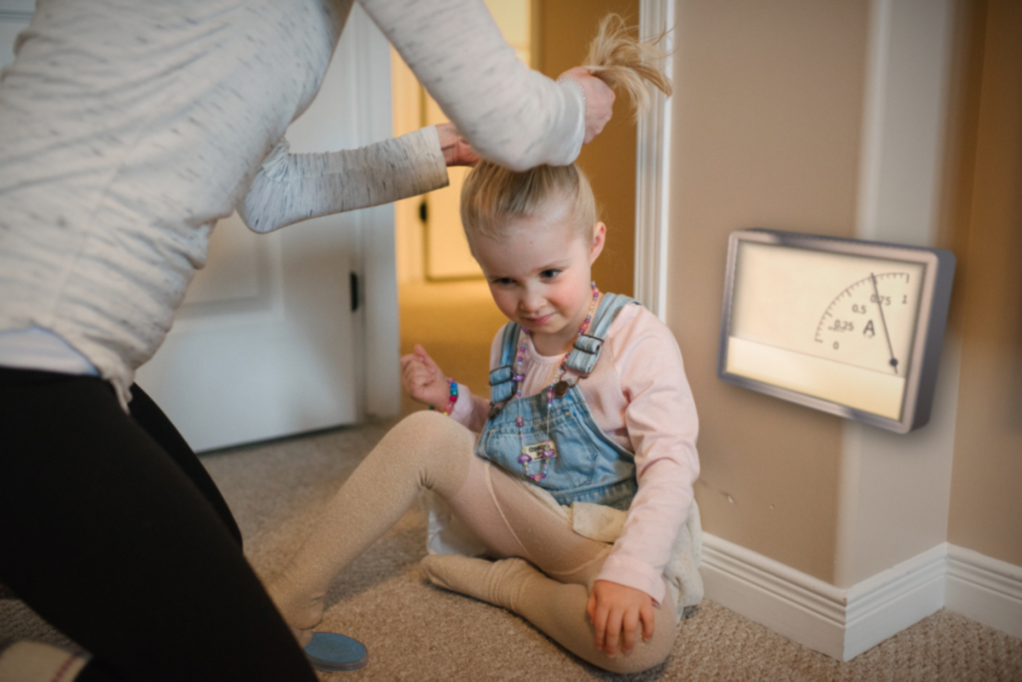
A 0.75
